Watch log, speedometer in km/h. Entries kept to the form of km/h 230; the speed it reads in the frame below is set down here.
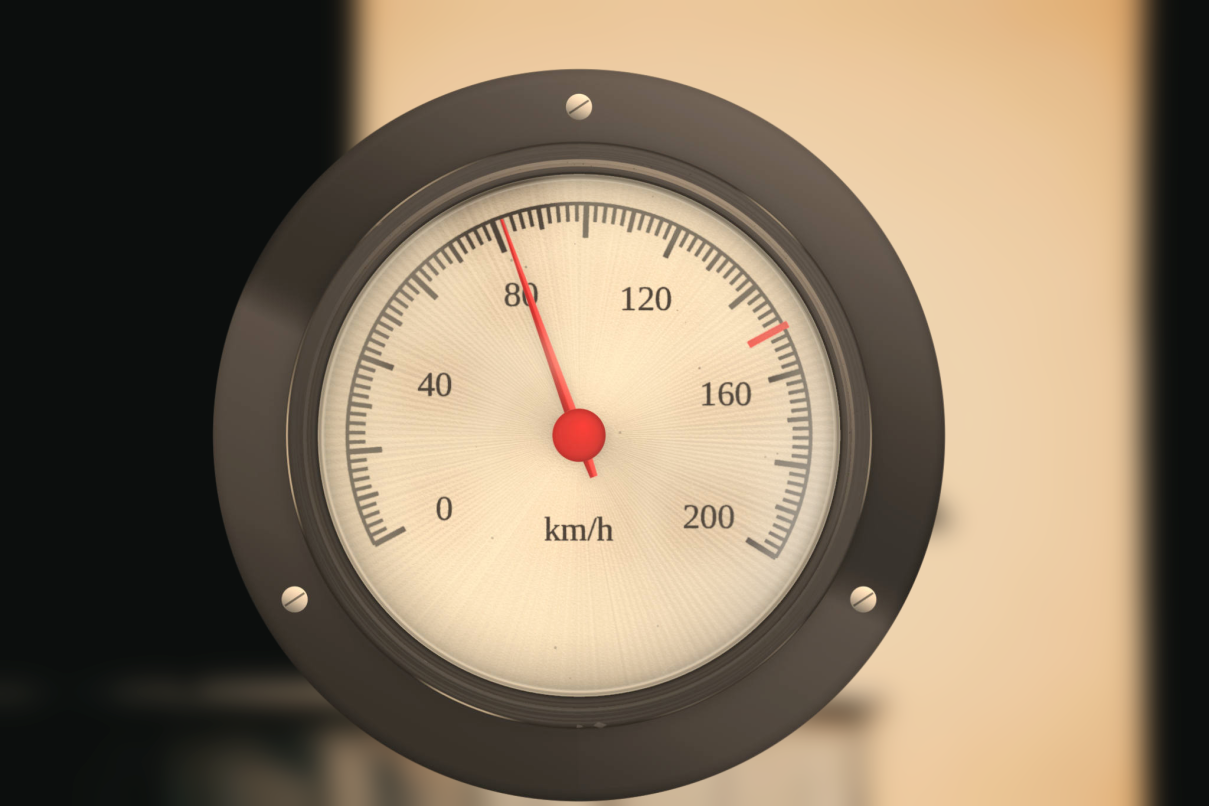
km/h 82
